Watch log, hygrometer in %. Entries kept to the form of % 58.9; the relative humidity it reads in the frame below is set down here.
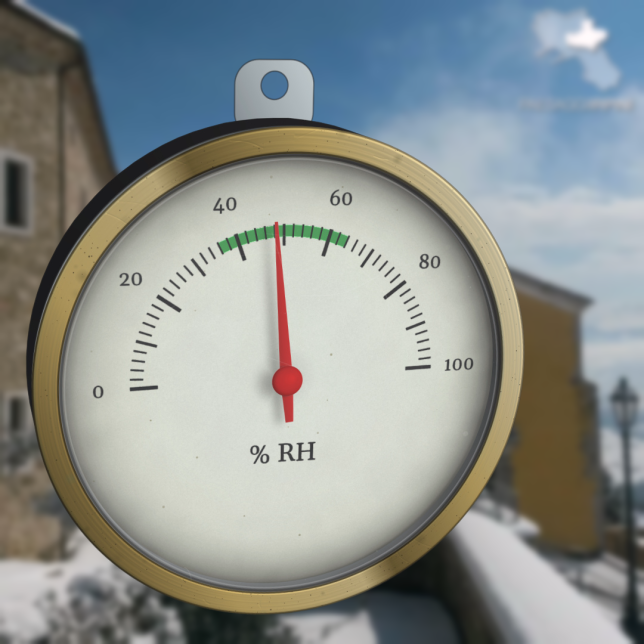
% 48
